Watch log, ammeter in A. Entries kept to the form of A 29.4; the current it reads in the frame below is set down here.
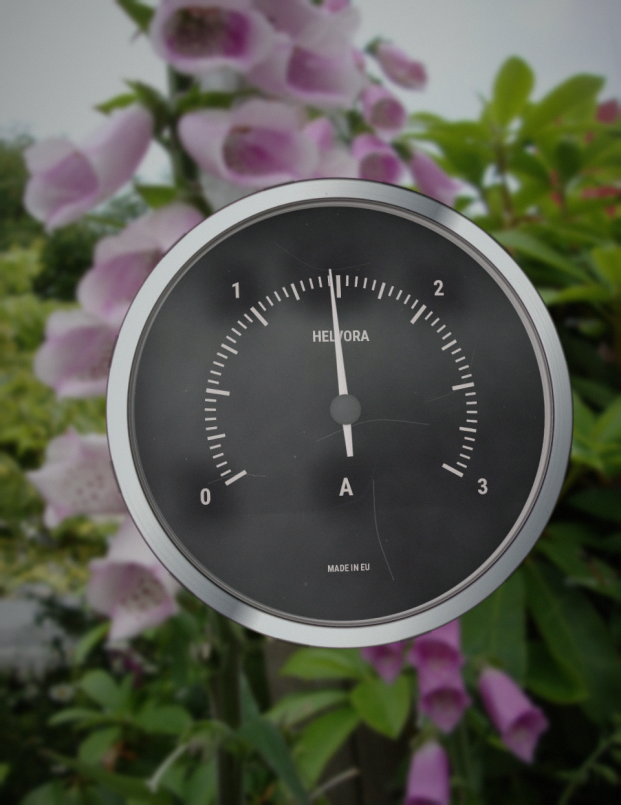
A 1.45
